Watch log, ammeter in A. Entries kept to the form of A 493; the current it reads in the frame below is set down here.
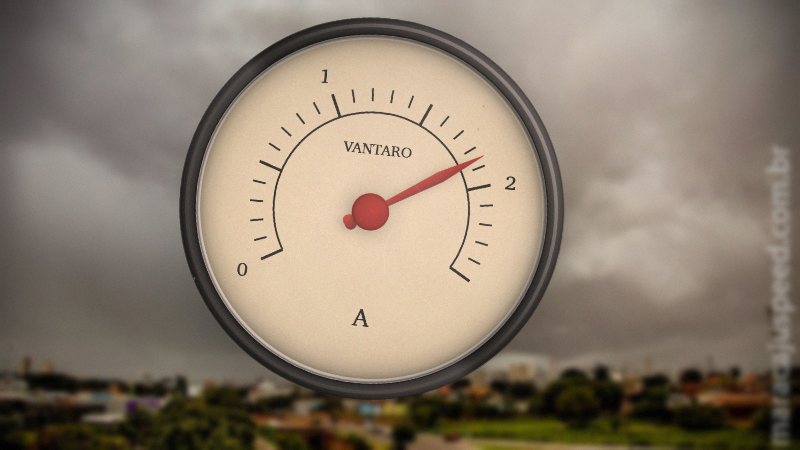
A 1.85
